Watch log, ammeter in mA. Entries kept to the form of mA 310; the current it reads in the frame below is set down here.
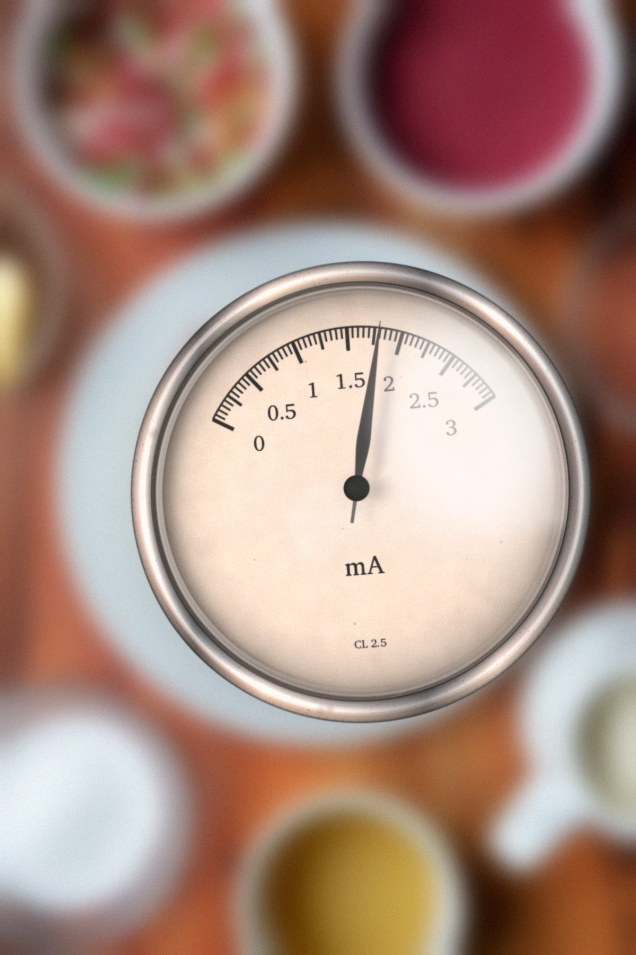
mA 1.8
